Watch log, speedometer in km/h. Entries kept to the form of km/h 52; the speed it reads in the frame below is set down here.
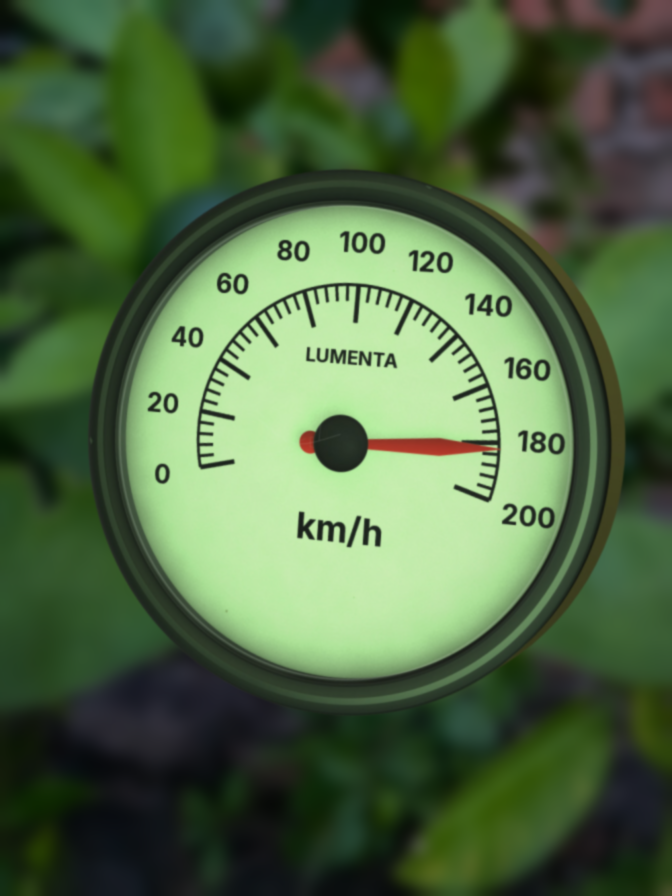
km/h 182
